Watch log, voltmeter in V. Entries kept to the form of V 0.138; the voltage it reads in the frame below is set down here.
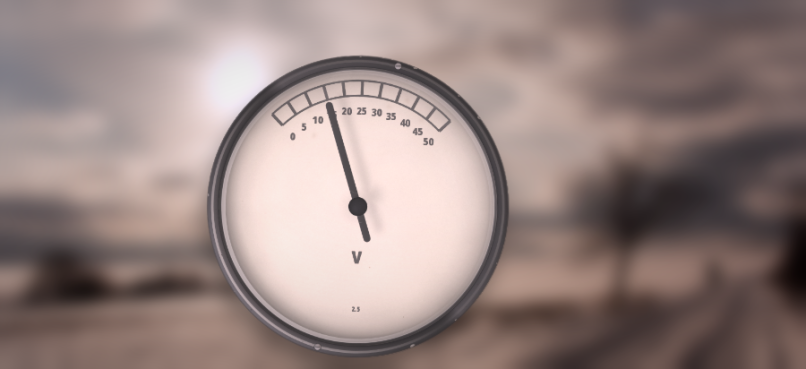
V 15
